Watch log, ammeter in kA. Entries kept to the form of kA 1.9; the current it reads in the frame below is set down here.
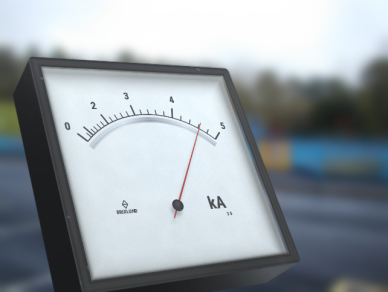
kA 4.6
